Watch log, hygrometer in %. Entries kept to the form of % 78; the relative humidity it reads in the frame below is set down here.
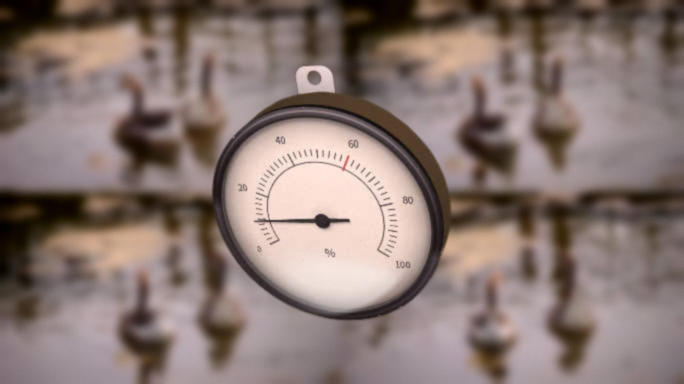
% 10
